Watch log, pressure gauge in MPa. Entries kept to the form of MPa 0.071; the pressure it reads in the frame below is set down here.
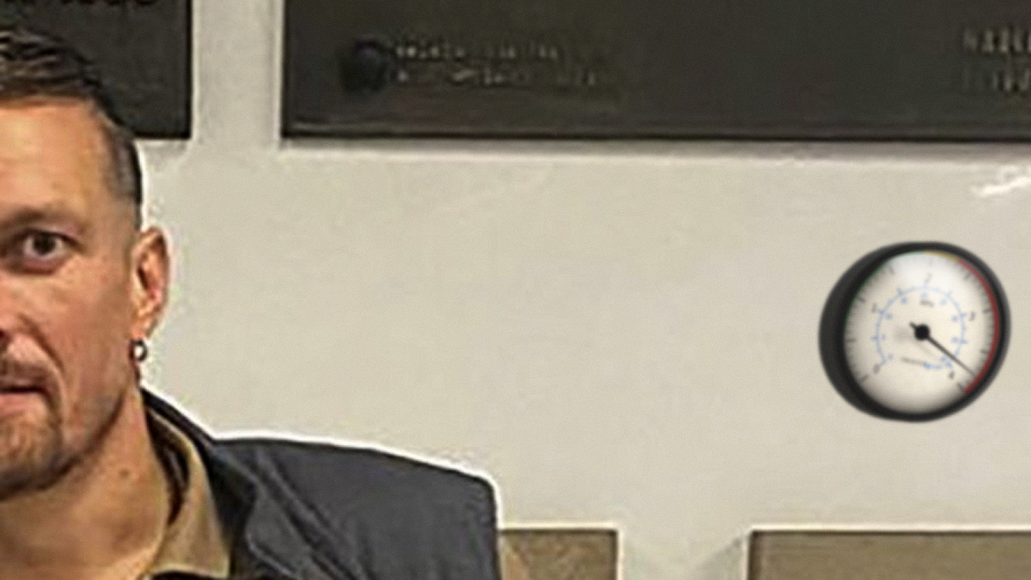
MPa 3.8
